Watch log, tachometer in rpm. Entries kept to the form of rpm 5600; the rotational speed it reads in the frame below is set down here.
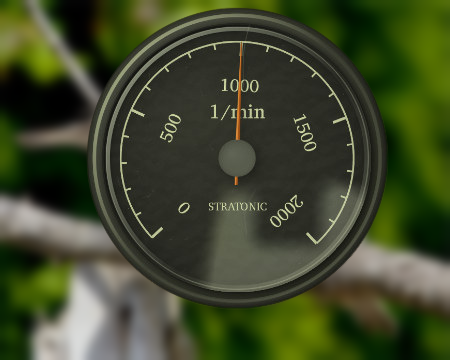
rpm 1000
